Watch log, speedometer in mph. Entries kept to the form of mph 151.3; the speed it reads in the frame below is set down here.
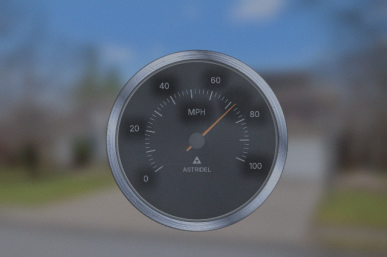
mph 72
